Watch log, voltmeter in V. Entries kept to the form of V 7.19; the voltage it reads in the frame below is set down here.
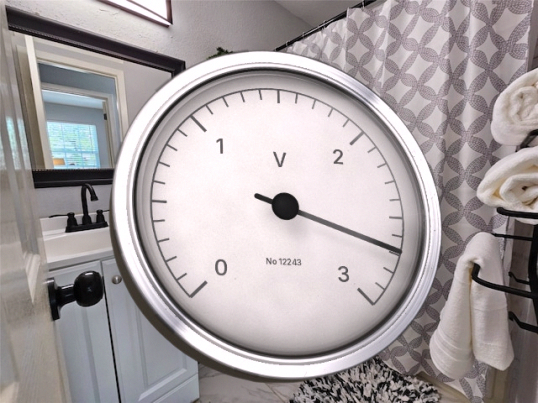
V 2.7
